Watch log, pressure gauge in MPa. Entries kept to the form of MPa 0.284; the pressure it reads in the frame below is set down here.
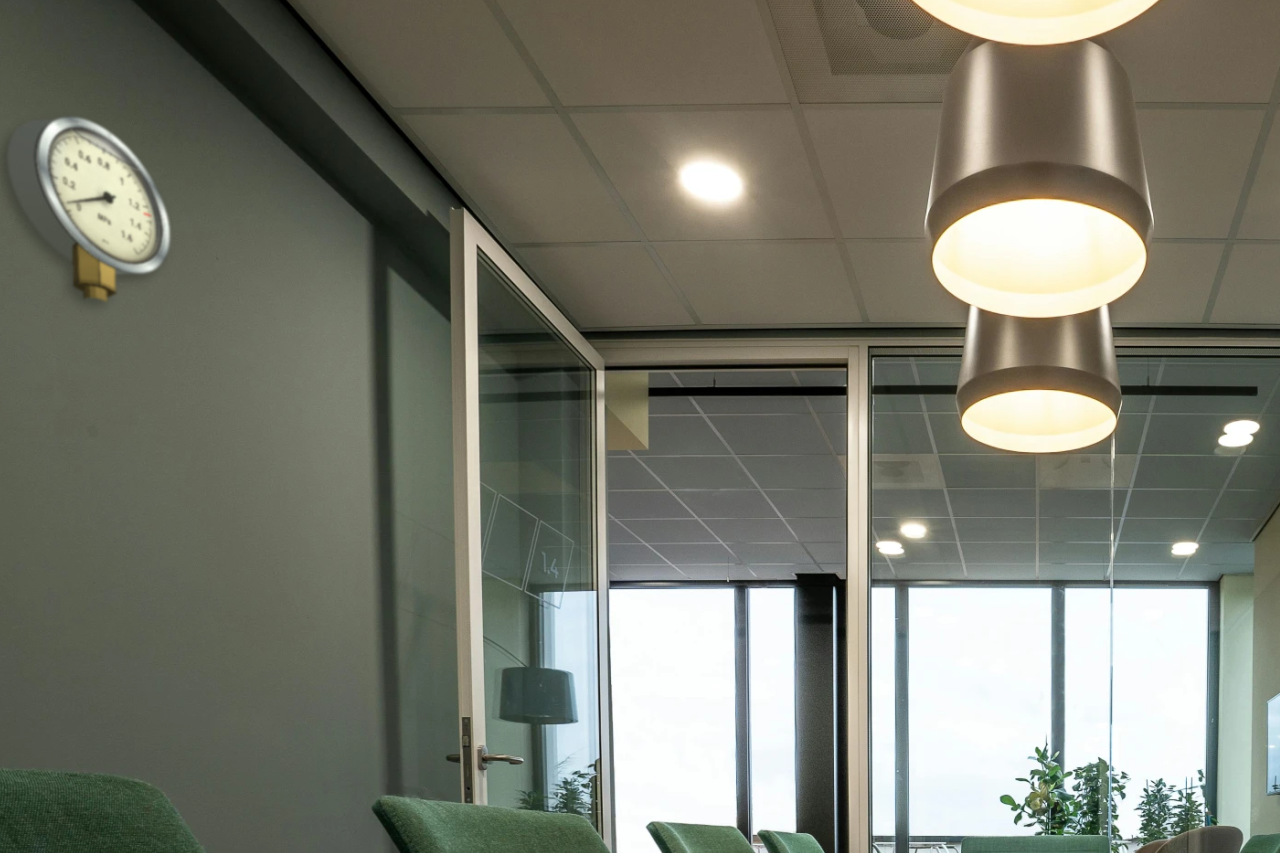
MPa 0.05
